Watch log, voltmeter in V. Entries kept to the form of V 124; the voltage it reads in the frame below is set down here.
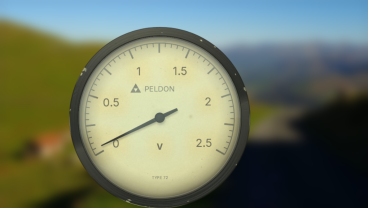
V 0.05
